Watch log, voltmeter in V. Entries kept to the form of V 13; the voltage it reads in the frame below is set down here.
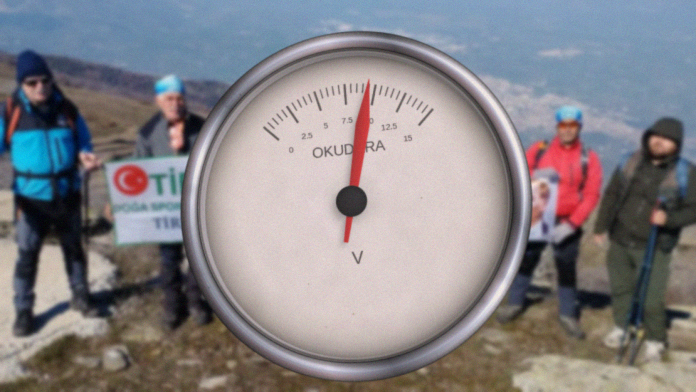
V 9.5
